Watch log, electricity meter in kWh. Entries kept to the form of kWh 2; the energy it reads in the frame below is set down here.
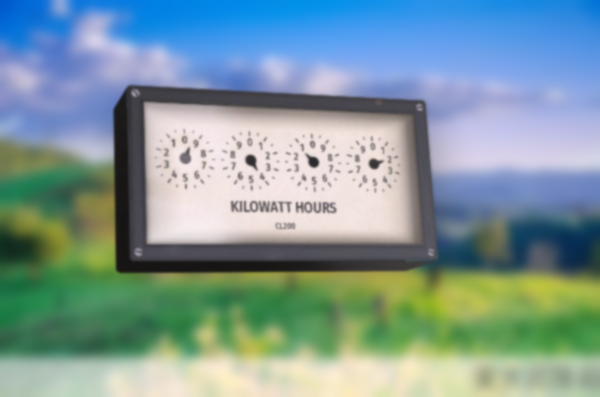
kWh 9412
